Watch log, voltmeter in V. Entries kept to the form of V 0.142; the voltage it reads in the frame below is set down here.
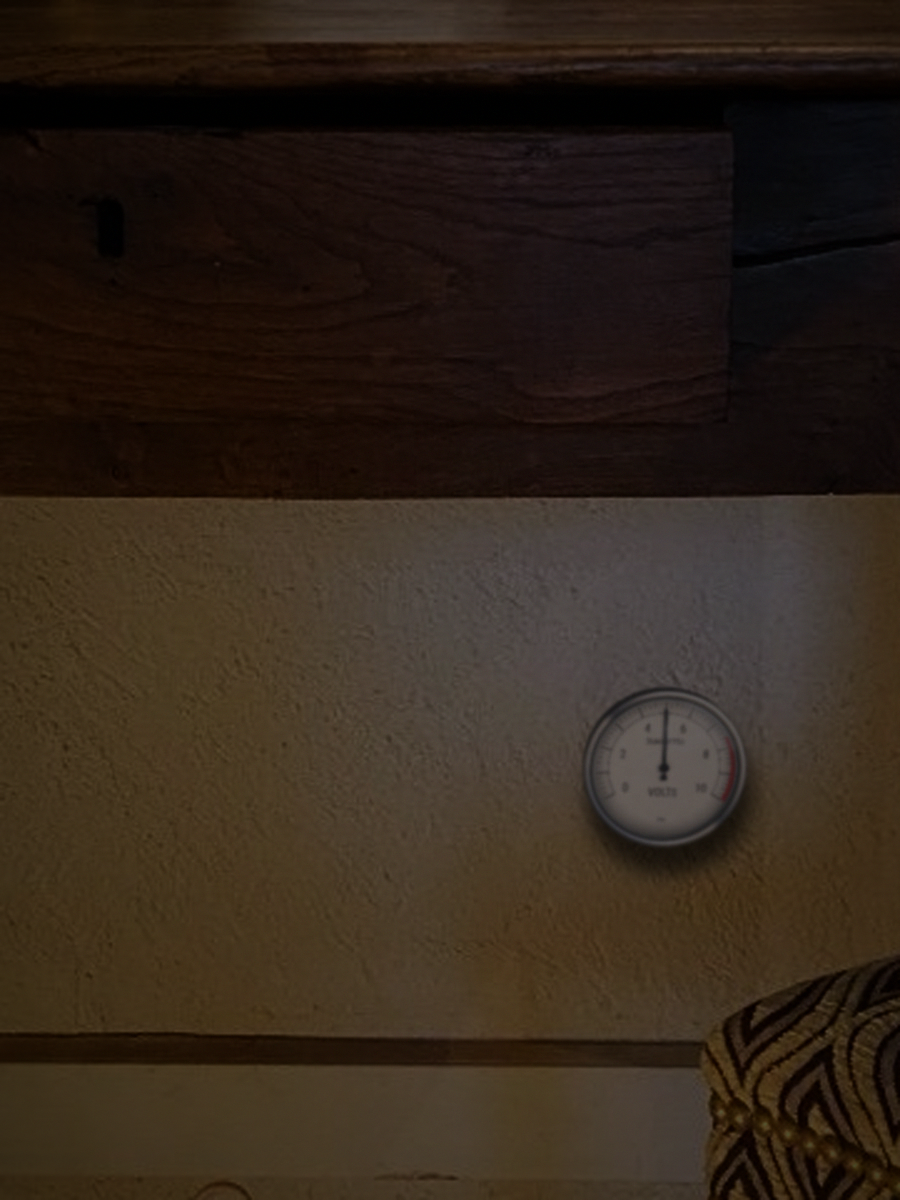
V 5
